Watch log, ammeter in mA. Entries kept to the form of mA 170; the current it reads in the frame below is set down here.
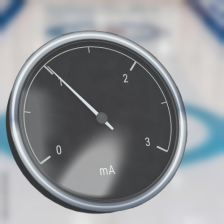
mA 1
